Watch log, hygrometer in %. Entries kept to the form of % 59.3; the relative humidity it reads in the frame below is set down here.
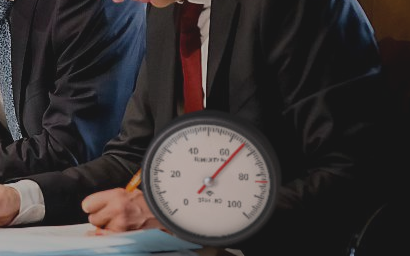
% 65
